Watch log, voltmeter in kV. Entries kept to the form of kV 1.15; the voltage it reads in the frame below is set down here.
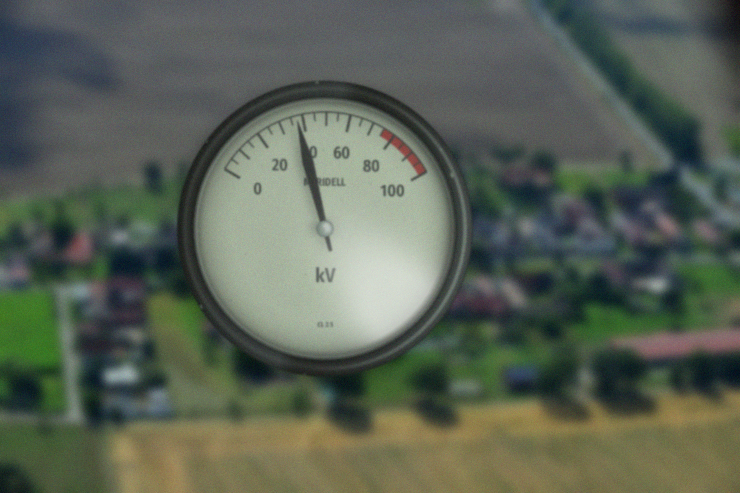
kV 37.5
